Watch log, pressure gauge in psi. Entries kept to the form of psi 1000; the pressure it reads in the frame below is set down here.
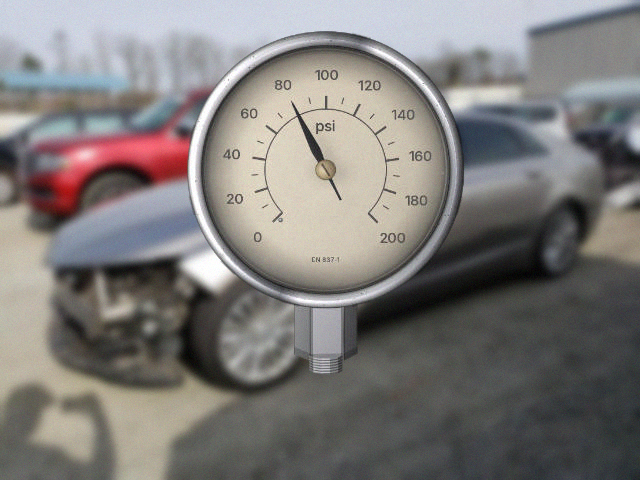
psi 80
